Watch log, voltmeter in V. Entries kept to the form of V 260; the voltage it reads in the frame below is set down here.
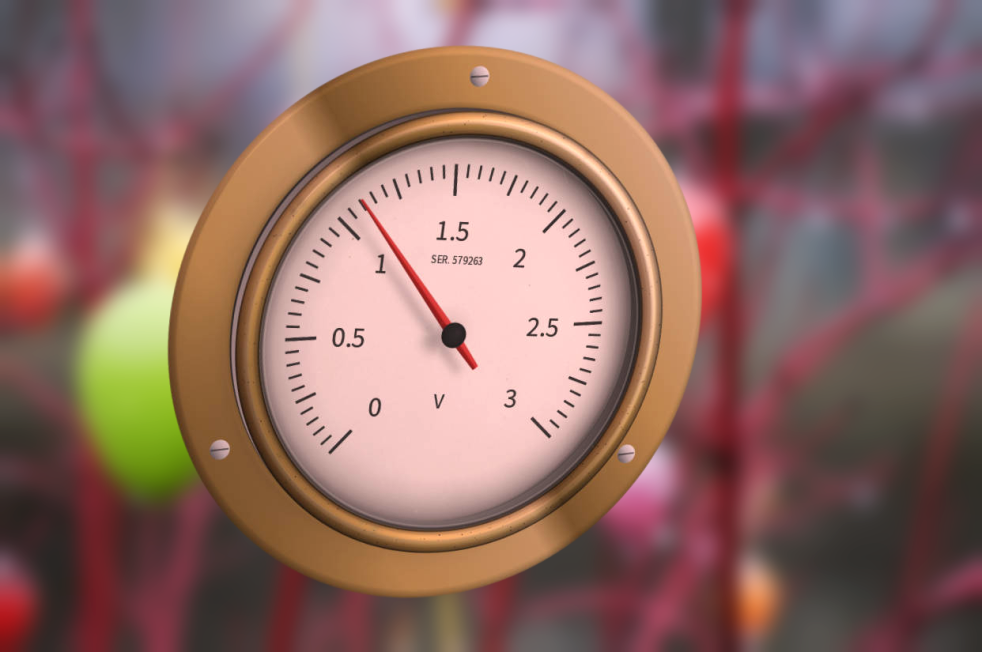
V 1.1
